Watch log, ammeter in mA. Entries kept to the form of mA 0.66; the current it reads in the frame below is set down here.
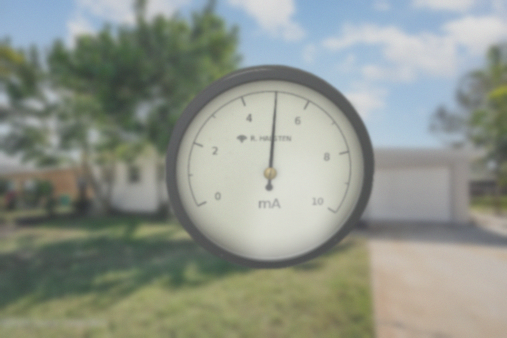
mA 5
